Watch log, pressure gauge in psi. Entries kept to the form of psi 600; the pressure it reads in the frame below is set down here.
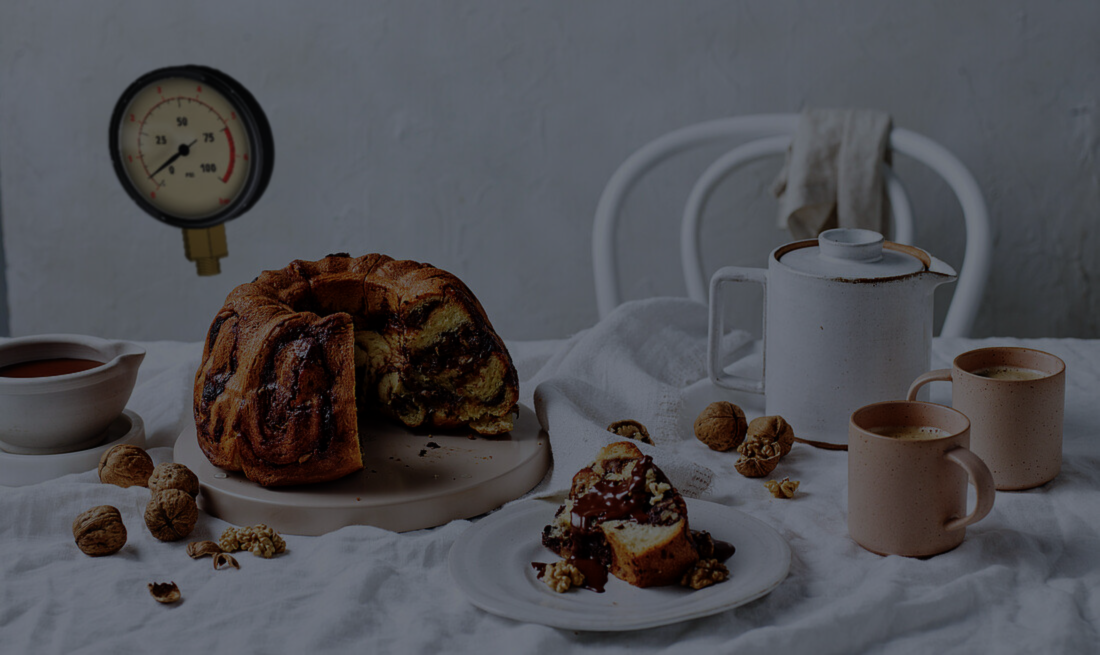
psi 5
